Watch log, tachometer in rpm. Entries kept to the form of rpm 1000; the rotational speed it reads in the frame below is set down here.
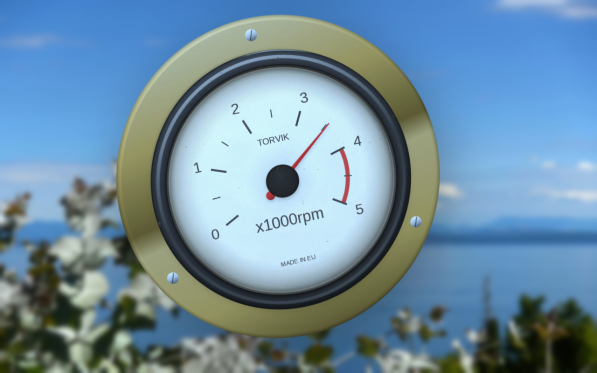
rpm 3500
